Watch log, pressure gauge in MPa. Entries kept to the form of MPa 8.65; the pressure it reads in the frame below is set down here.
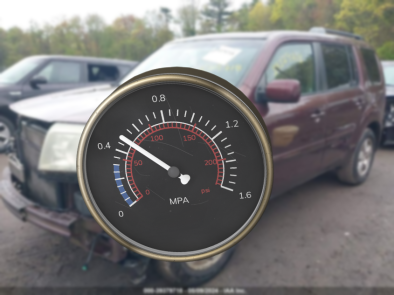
MPa 0.5
